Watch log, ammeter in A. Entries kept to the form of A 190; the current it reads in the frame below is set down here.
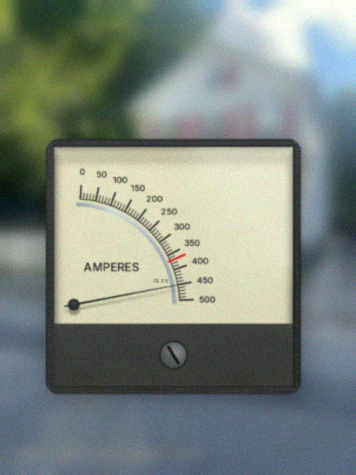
A 450
